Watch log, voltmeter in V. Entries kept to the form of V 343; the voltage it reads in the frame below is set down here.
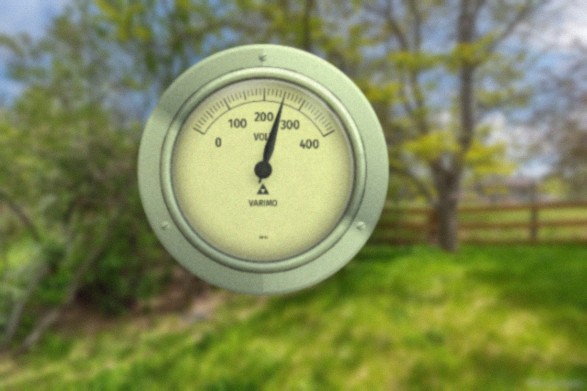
V 250
